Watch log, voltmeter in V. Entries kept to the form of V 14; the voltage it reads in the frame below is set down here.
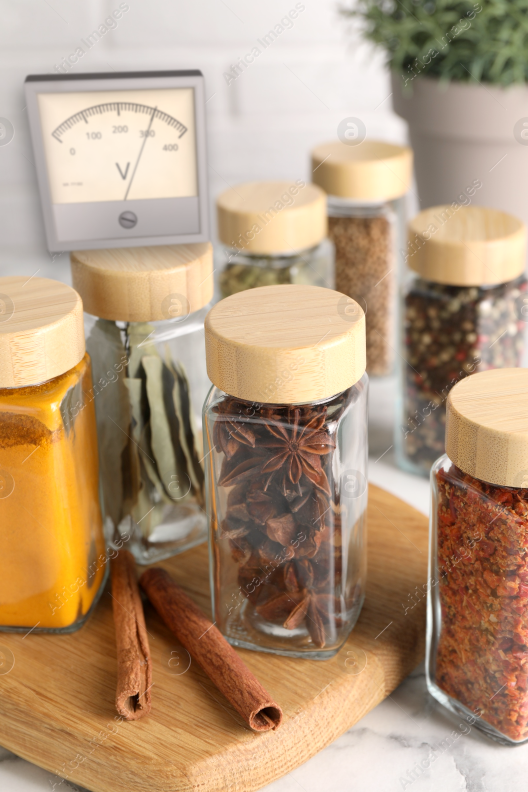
V 300
